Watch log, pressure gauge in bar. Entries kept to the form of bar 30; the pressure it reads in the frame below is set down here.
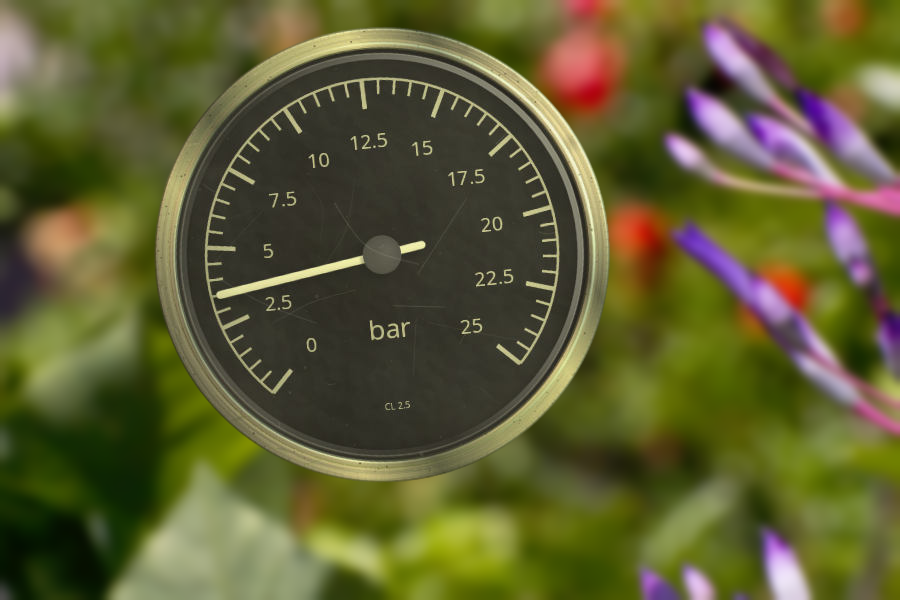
bar 3.5
